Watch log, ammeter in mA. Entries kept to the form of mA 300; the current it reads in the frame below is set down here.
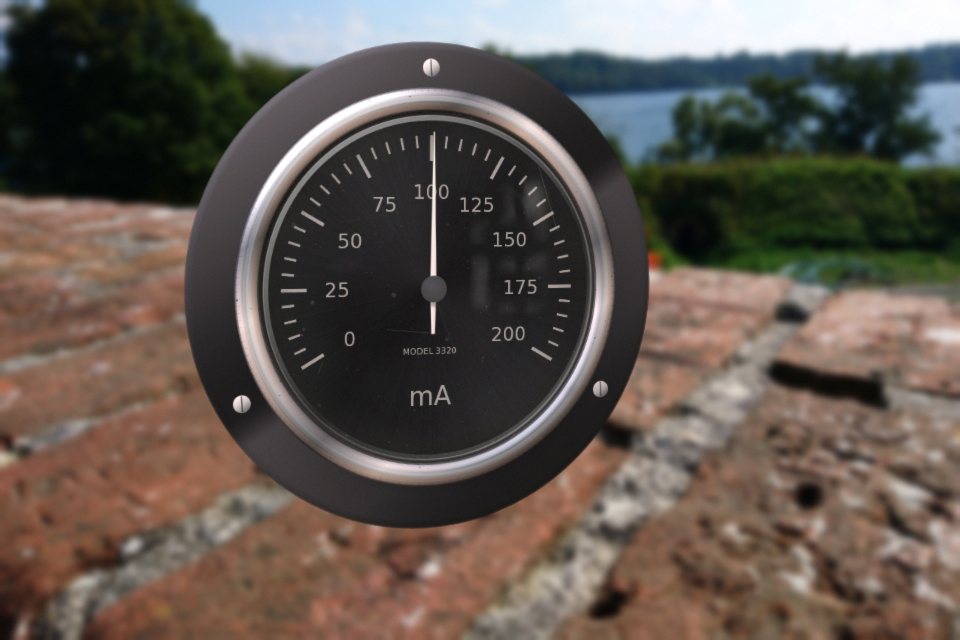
mA 100
